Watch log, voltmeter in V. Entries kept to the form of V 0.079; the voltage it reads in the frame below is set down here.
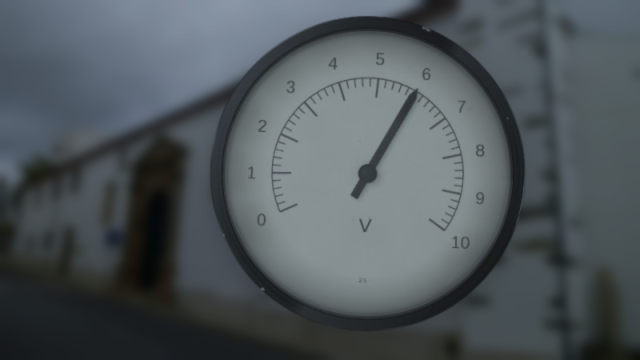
V 6
